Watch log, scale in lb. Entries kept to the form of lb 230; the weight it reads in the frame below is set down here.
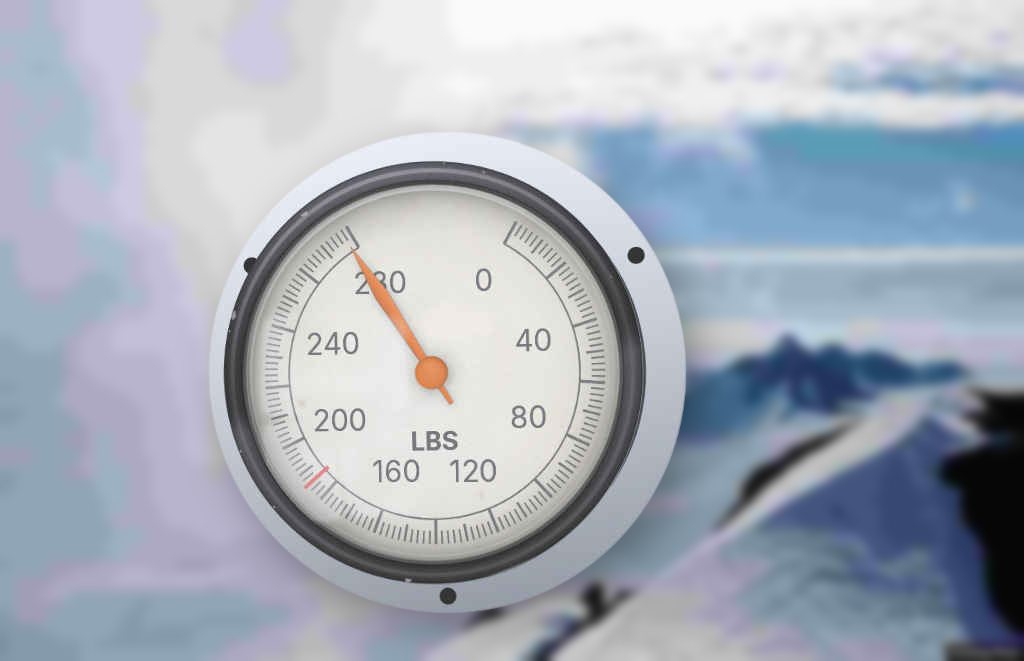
lb 278
